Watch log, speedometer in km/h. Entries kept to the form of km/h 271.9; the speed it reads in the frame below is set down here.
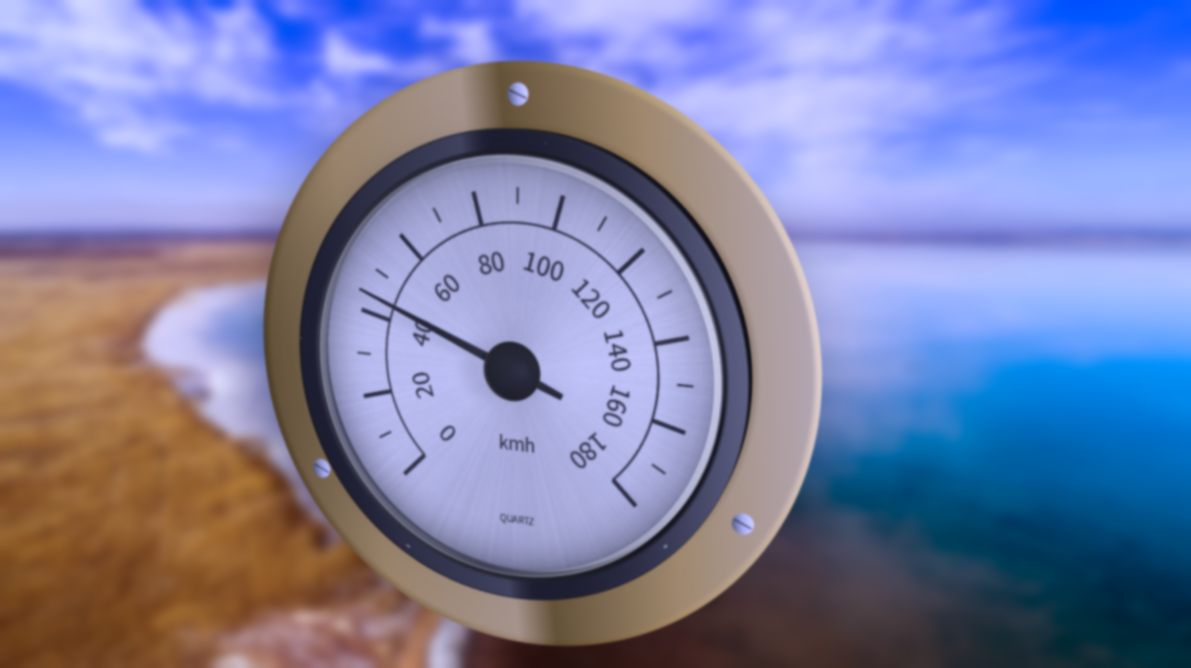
km/h 45
